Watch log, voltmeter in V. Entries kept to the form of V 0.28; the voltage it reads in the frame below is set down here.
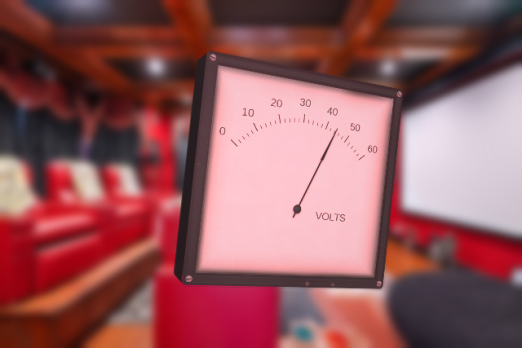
V 44
